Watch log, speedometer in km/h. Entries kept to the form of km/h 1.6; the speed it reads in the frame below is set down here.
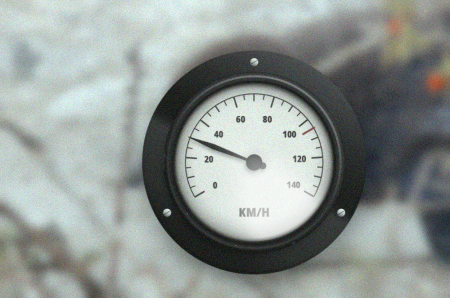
km/h 30
